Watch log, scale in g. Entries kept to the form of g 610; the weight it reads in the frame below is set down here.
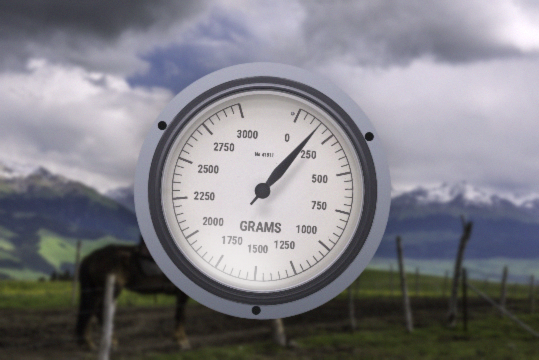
g 150
